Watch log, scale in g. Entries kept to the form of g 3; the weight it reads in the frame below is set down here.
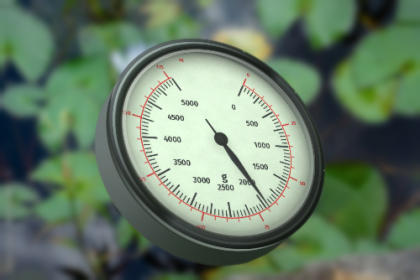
g 2000
